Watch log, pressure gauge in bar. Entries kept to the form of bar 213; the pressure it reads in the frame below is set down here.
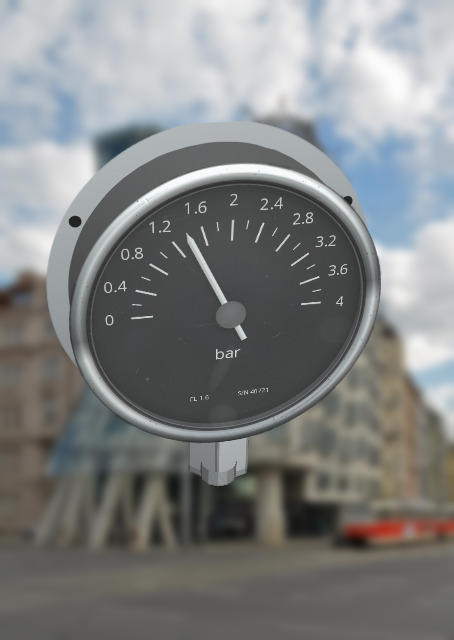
bar 1.4
